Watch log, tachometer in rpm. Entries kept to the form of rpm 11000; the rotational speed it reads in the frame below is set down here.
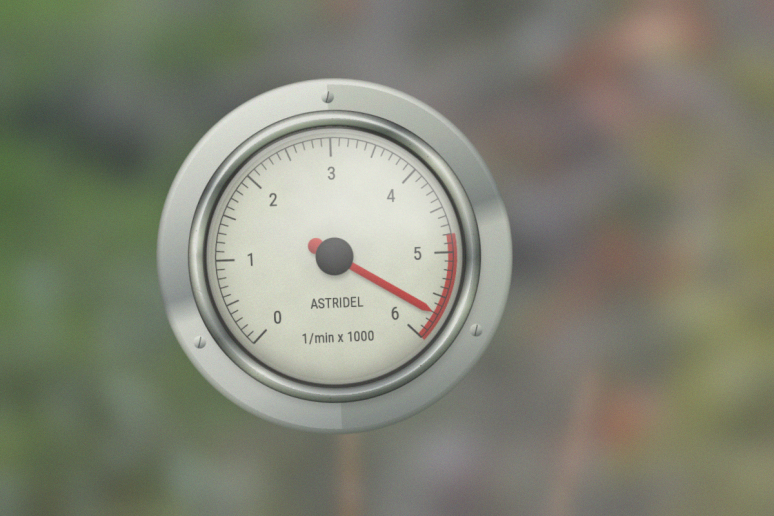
rpm 5700
